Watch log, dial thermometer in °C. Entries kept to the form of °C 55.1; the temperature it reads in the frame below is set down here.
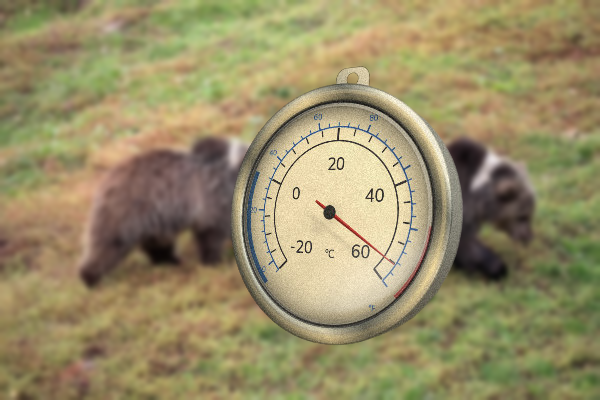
°C 56
